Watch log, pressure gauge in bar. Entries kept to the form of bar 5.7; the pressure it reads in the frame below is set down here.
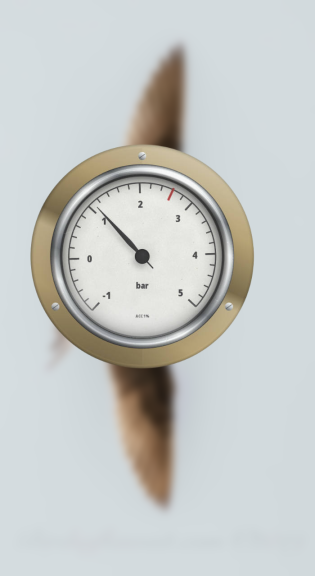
bar 1.1
